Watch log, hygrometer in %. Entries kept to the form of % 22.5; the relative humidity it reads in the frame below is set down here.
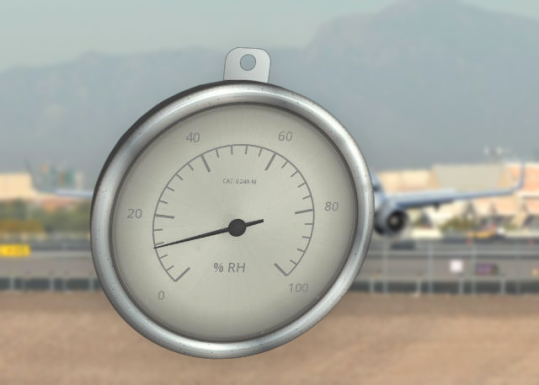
% 12
